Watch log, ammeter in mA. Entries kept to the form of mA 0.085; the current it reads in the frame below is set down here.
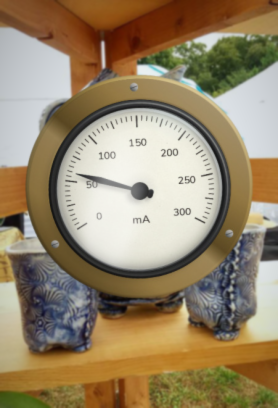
mA 60
